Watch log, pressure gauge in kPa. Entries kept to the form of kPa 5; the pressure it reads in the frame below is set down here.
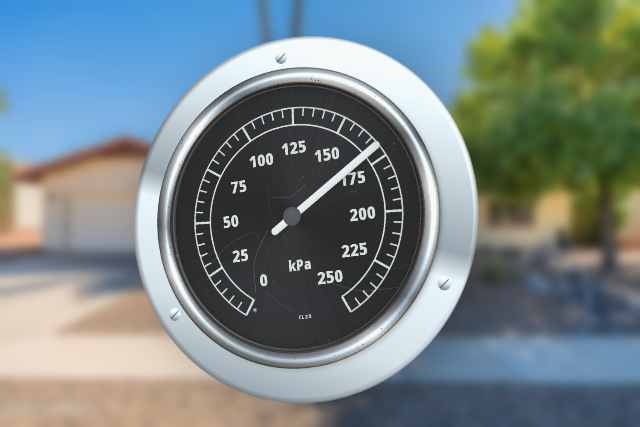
kPa 170
